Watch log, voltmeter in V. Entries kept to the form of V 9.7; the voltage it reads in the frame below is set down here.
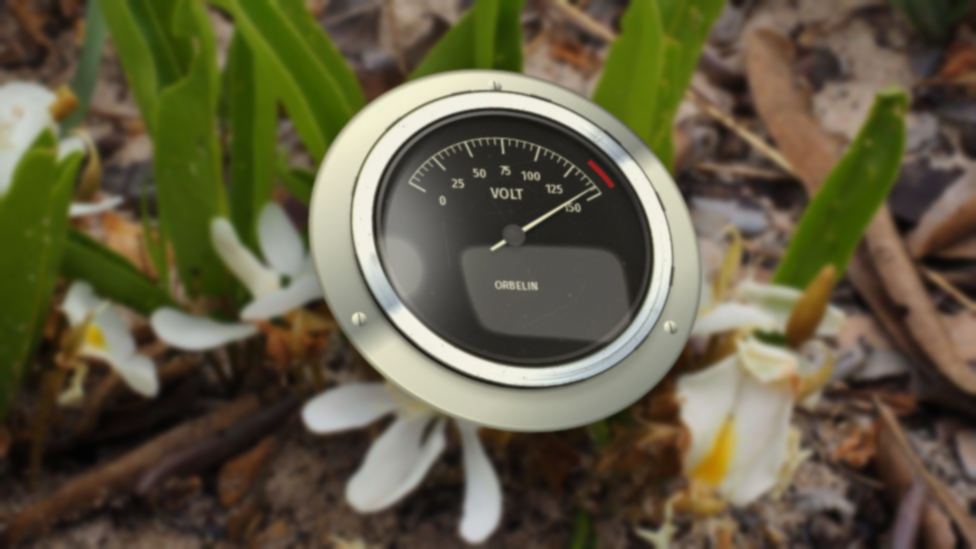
V 145
